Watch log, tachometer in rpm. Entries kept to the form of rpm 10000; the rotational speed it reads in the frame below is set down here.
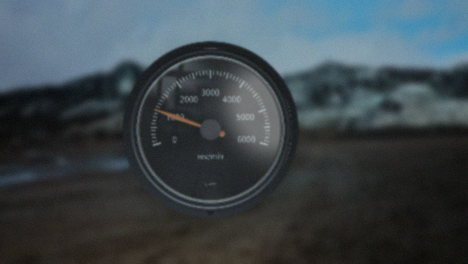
rpm 1000
